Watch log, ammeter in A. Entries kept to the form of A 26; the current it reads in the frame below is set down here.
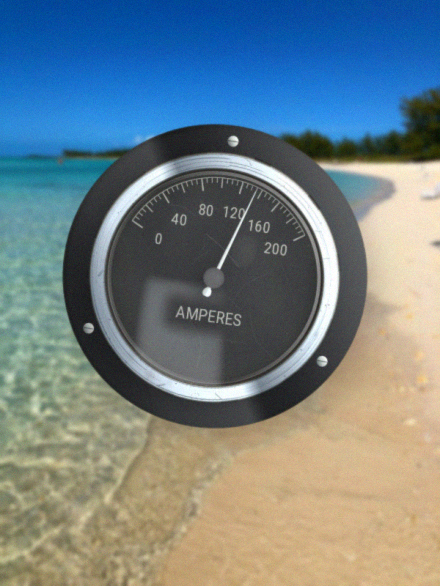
A 135
